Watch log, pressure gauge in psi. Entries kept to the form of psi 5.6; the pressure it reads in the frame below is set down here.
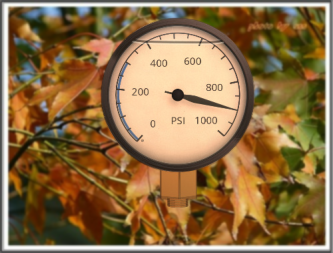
psi 900
